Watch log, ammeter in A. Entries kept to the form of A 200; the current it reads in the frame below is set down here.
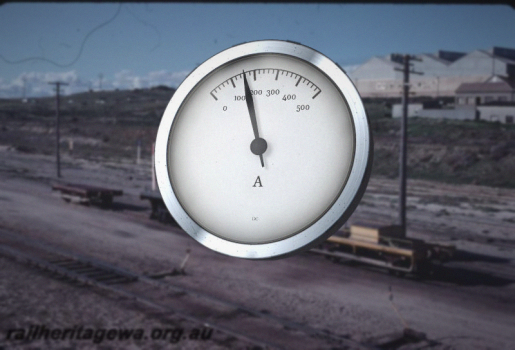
A 160
